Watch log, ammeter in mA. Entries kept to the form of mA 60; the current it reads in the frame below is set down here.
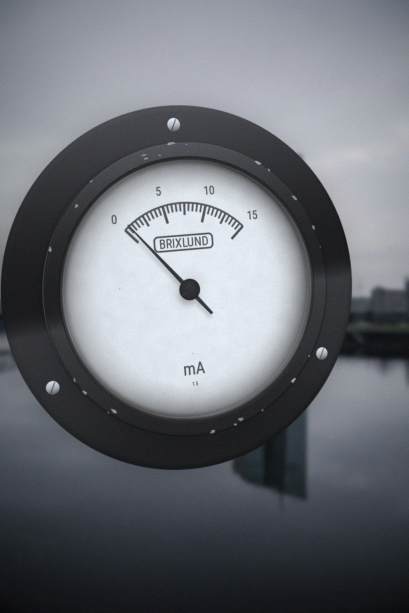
mA 0.5
